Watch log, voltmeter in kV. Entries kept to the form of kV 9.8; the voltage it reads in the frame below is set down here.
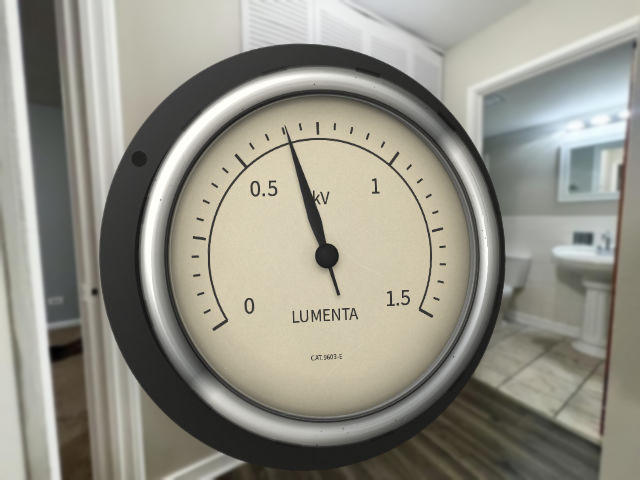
kV 0.65
